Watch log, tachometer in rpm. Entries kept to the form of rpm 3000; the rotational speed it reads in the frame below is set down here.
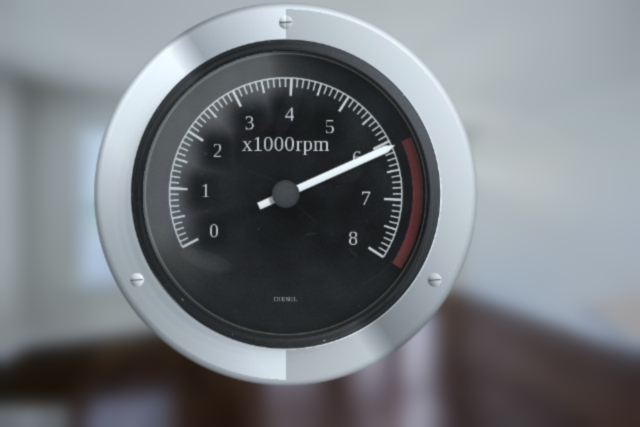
rpm 6100
